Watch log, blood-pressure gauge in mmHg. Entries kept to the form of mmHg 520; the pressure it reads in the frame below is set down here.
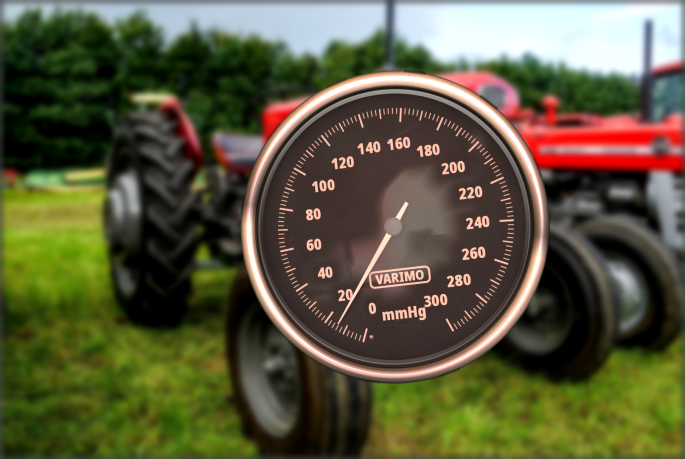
mmHg 14
